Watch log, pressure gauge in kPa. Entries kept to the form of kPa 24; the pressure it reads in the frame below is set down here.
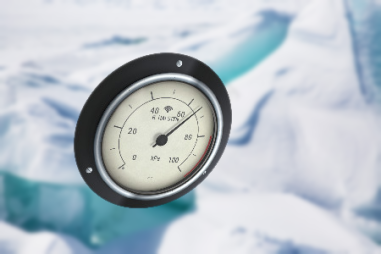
kPa 65
